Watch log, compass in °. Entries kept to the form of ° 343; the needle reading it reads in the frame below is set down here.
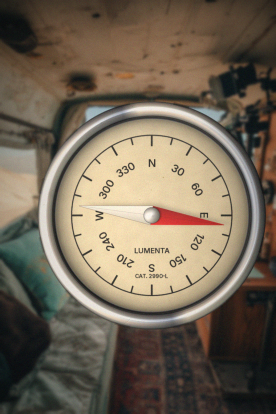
° 97.5
